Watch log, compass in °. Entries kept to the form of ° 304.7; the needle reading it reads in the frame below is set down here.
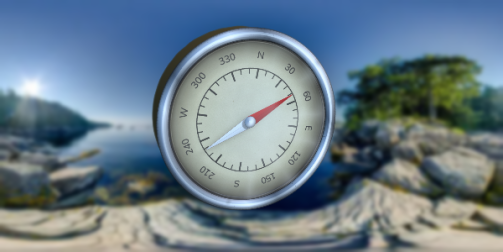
° 50
